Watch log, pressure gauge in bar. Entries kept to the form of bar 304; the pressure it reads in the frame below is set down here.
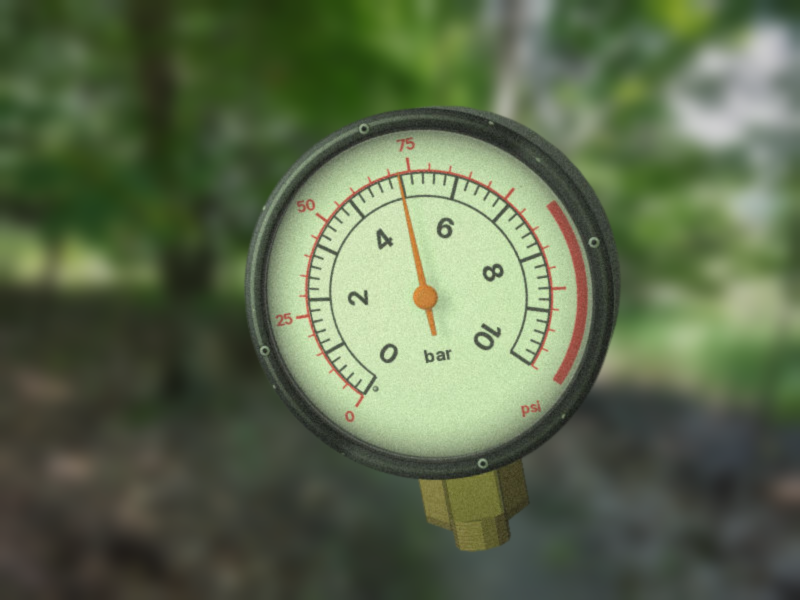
bar 5
